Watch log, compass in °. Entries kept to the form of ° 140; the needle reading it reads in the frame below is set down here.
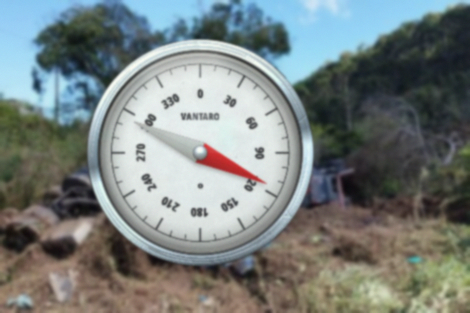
° 115
